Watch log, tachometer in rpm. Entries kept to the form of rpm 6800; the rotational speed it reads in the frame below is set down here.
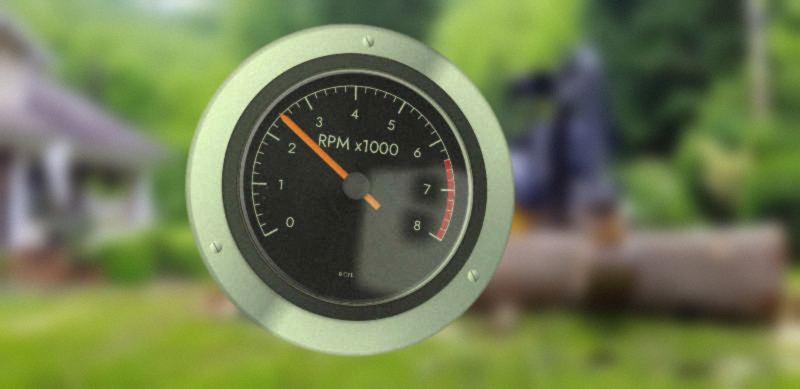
rpm 2400
